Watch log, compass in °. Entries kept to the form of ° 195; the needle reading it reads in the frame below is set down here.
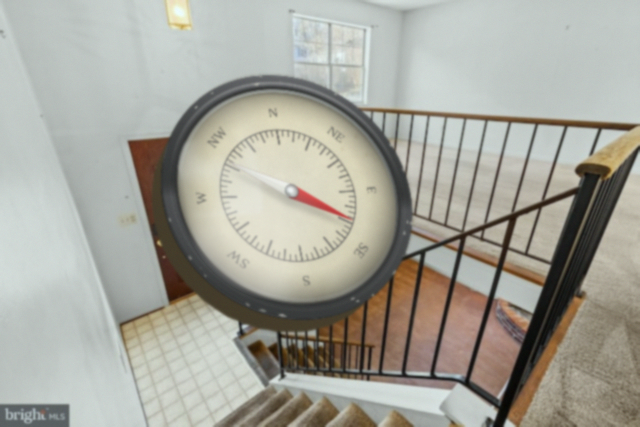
° 120
